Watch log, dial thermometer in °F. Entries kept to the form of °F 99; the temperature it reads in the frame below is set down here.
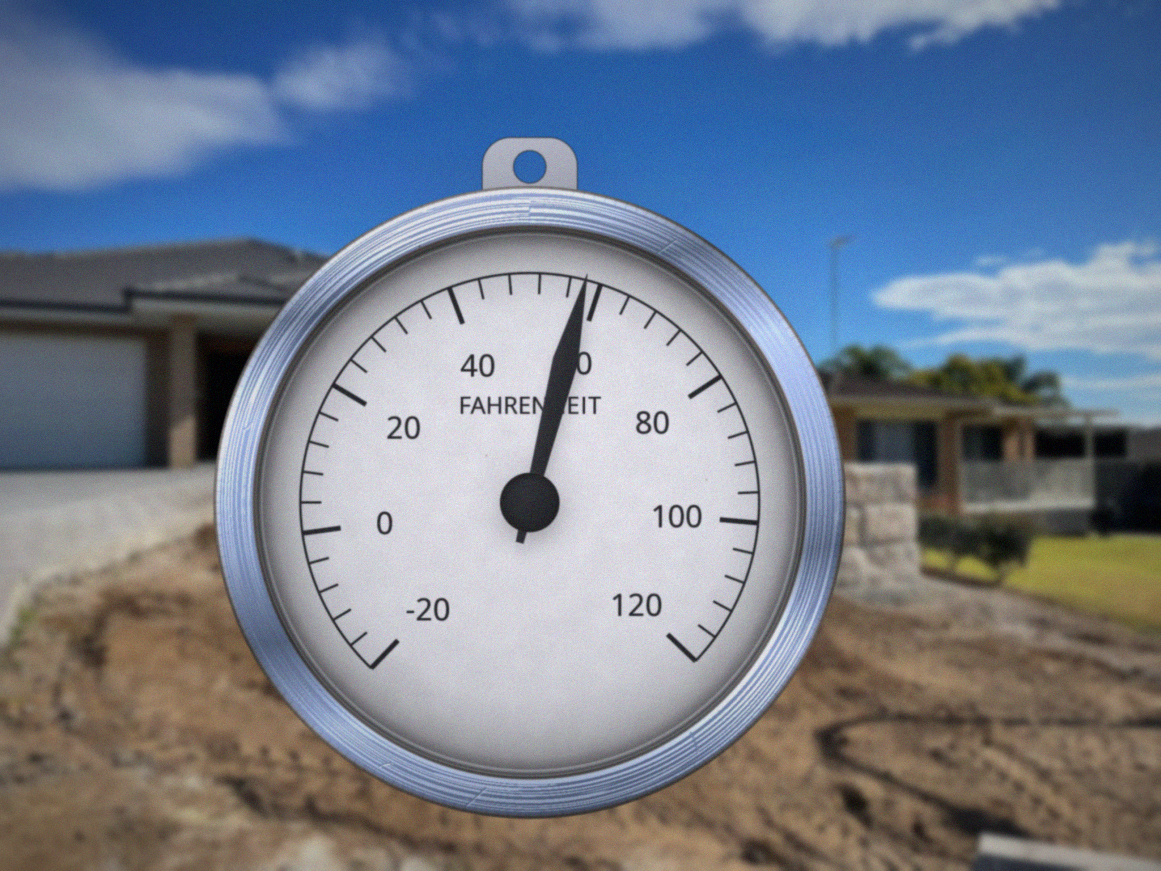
°F 58
